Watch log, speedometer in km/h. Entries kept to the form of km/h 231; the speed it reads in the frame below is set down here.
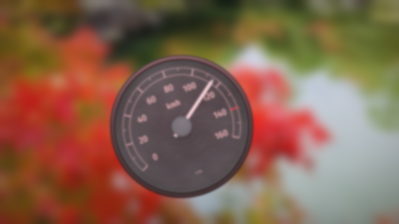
km/h 115
